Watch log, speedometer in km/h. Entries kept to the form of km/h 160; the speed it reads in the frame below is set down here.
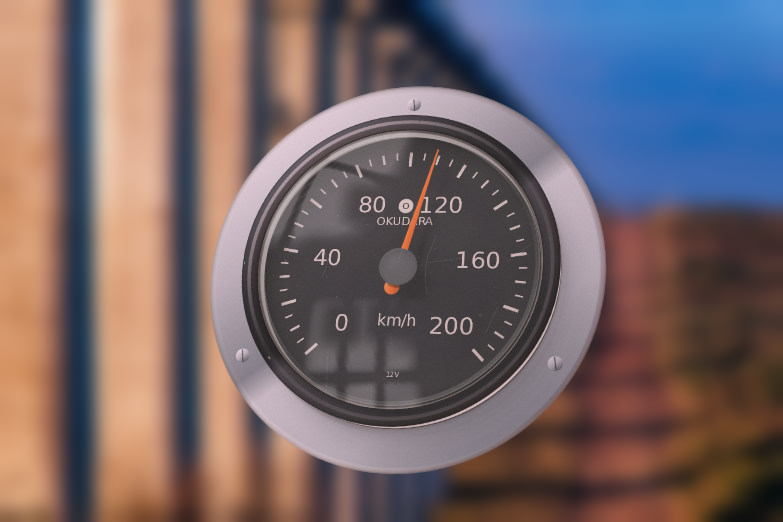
km/h 110
